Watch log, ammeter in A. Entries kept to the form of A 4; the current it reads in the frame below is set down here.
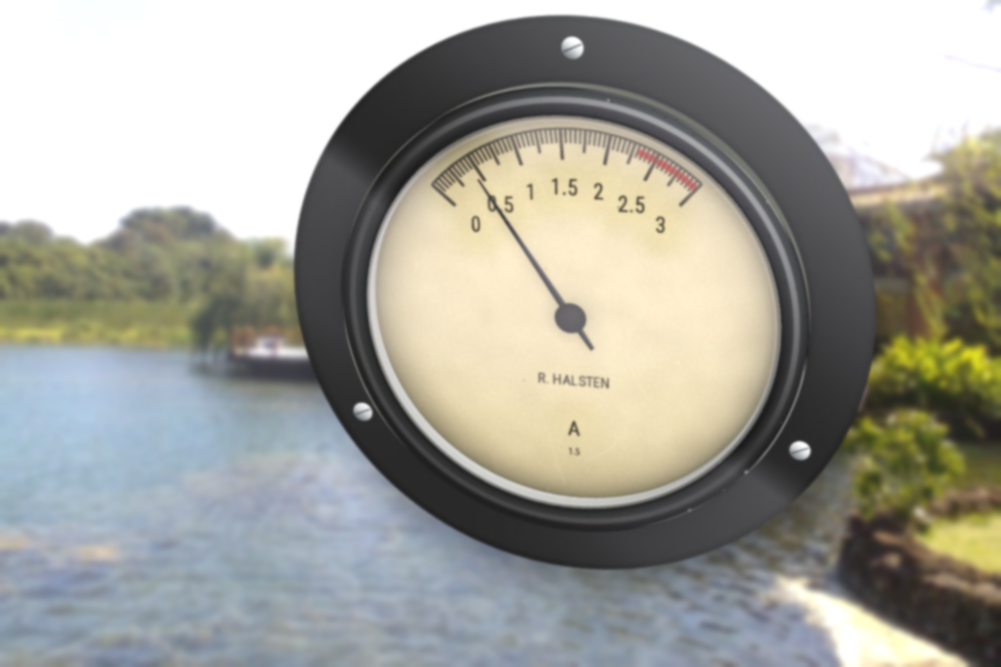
A 0.5
